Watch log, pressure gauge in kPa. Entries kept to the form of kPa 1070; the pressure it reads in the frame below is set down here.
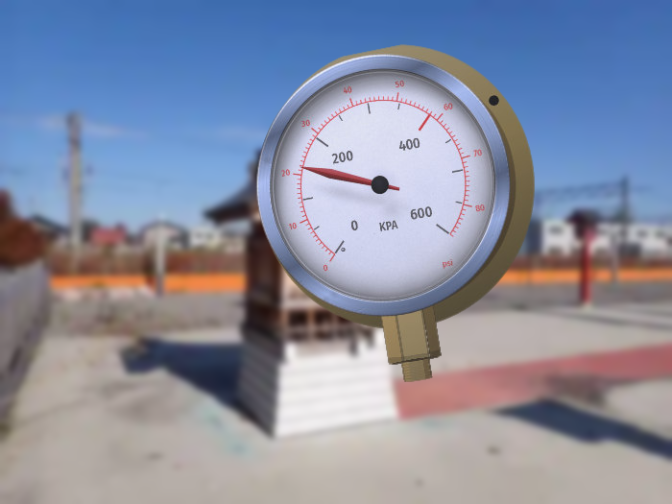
kPa 150
